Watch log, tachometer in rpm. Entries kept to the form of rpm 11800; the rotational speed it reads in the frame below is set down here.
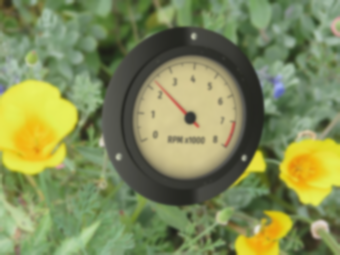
rpm 2250
